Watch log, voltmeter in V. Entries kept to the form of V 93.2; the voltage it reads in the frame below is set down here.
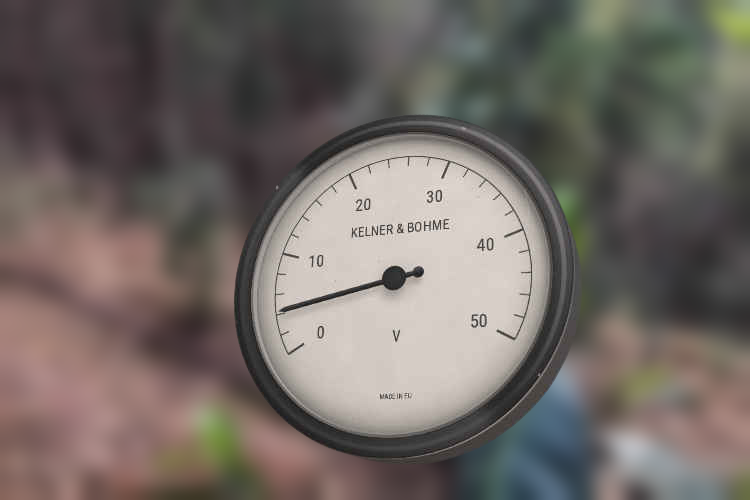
V 4
